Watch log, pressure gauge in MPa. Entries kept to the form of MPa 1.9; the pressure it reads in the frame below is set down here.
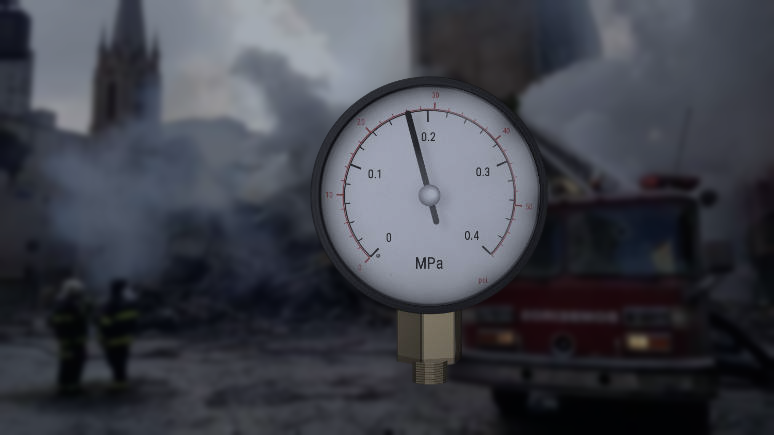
MPa 0.18
